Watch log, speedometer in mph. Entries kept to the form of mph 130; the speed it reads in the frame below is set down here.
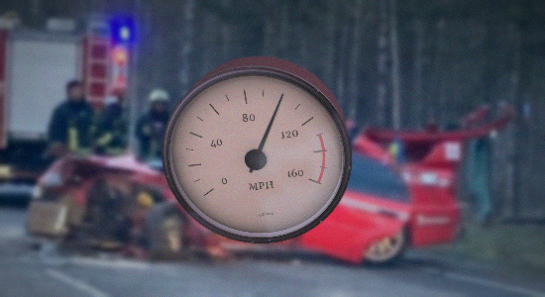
mph 100
